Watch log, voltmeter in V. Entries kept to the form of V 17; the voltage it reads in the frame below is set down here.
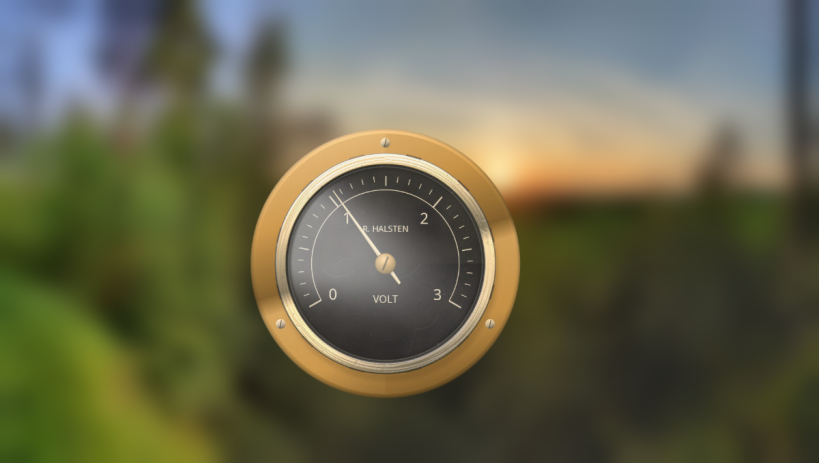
V 1.05
